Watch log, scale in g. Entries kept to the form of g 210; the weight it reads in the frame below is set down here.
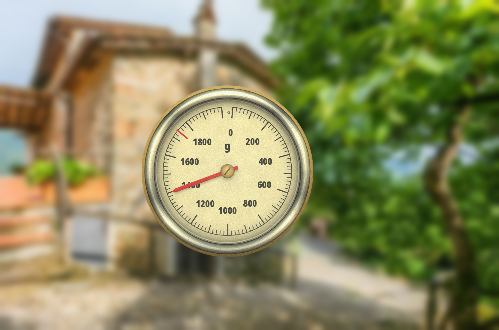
g 1400
